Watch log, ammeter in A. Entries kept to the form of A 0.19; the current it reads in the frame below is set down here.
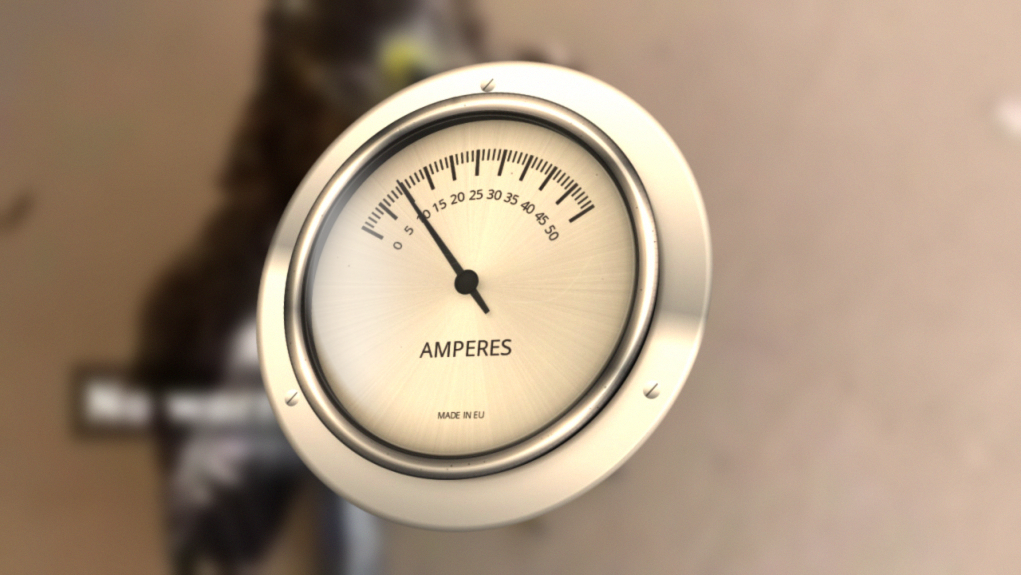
A 10
